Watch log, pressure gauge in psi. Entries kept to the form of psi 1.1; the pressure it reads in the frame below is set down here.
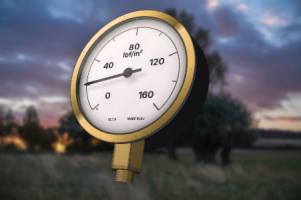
psi 20
